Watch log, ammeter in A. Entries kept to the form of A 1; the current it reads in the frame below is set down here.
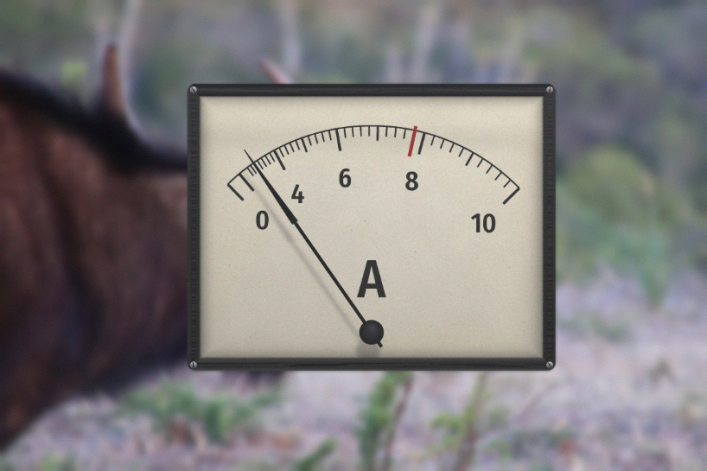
A 3
